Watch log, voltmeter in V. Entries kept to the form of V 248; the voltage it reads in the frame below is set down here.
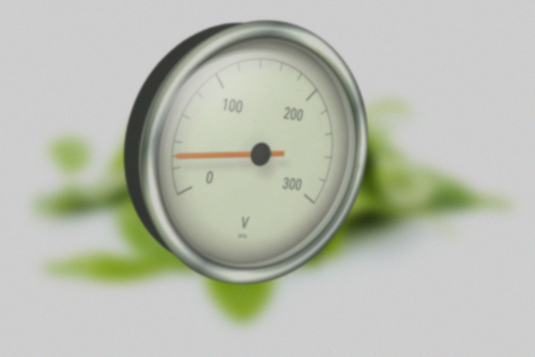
V 30
